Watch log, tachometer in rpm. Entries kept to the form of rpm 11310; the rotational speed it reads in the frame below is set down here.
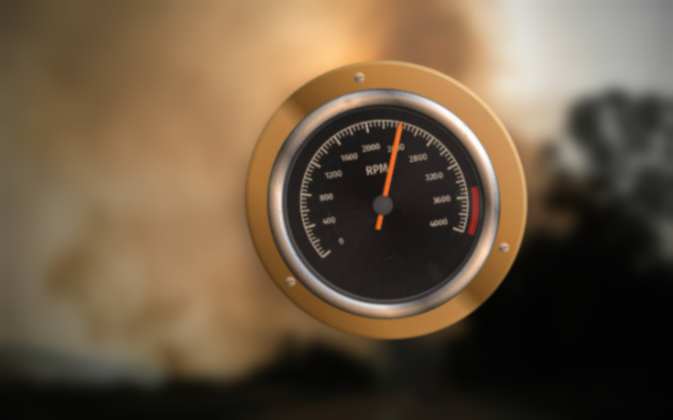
rpm 2400
